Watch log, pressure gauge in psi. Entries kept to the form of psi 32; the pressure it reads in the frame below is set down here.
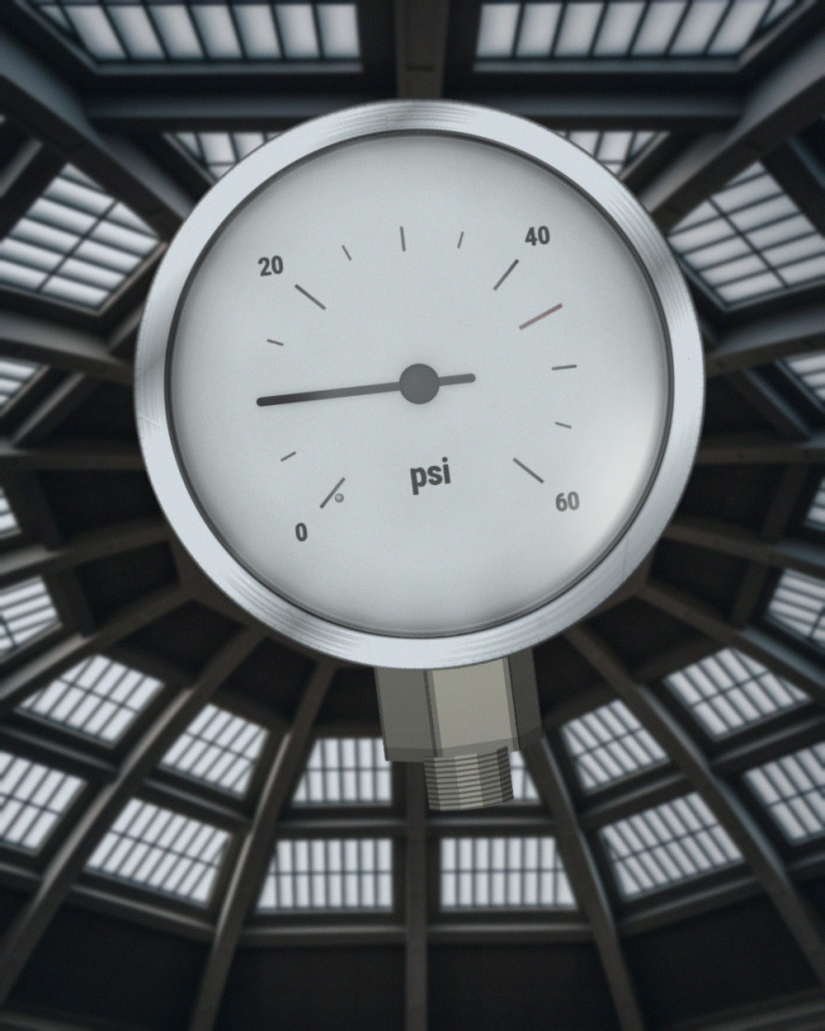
psi 10
